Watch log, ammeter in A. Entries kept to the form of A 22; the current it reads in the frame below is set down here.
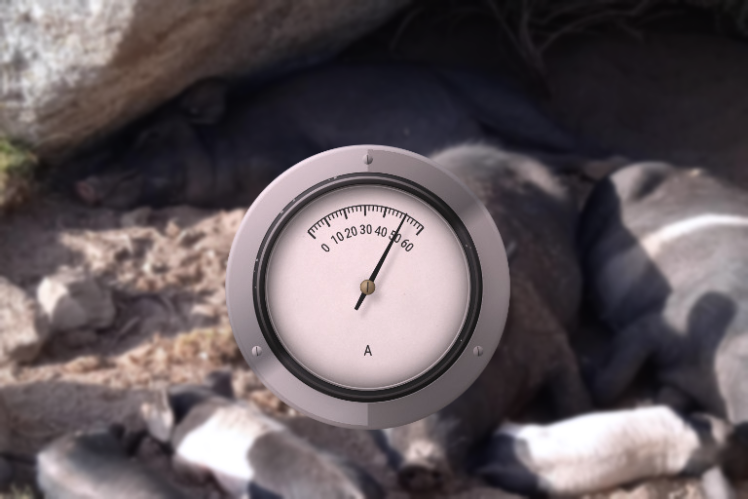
A 50
